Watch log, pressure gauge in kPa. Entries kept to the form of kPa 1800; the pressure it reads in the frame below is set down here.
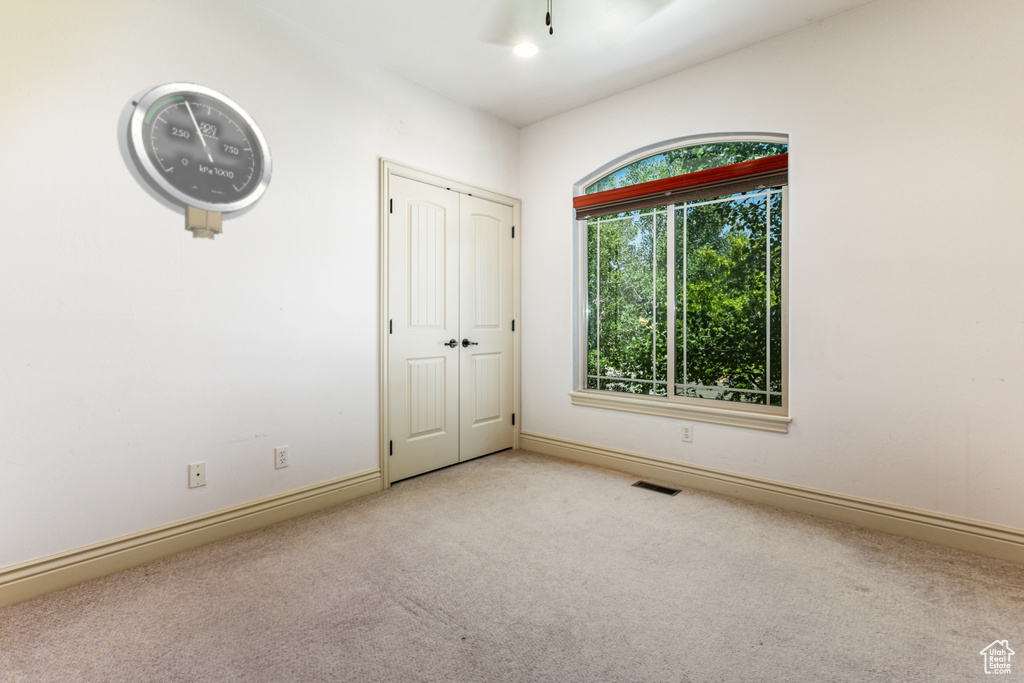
kPa 400
